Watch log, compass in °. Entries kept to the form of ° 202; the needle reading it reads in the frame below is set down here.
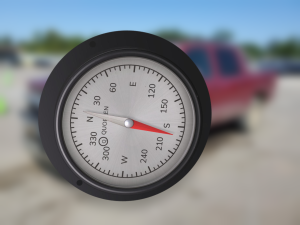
° 190
